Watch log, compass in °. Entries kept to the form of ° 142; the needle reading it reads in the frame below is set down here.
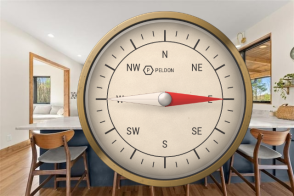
° 90
